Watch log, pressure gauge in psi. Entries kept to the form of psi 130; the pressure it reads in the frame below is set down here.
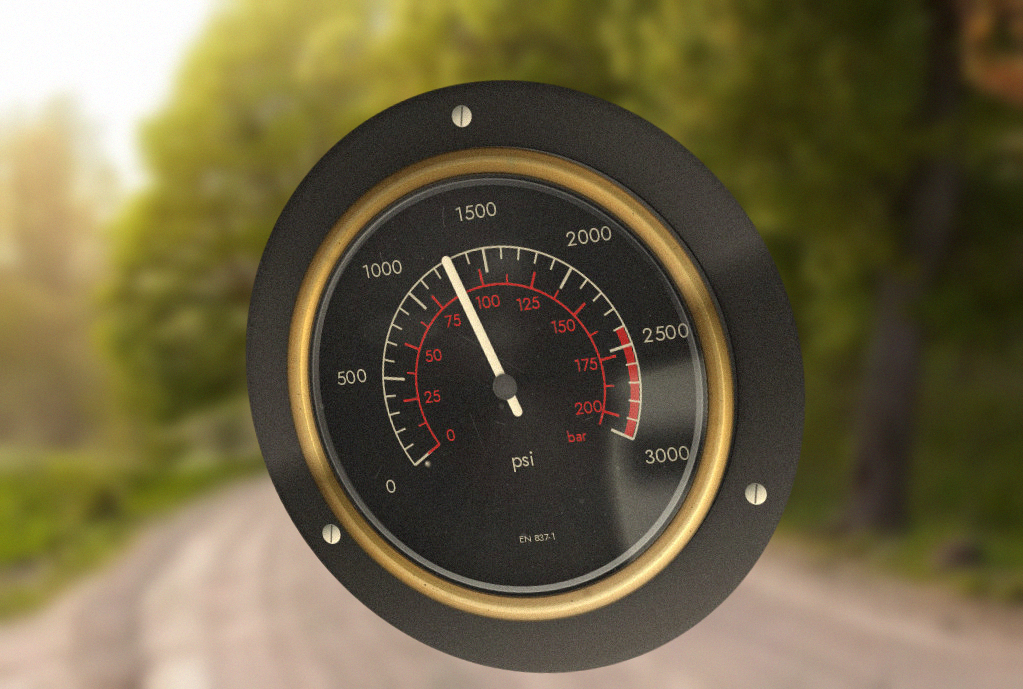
psi 1300
